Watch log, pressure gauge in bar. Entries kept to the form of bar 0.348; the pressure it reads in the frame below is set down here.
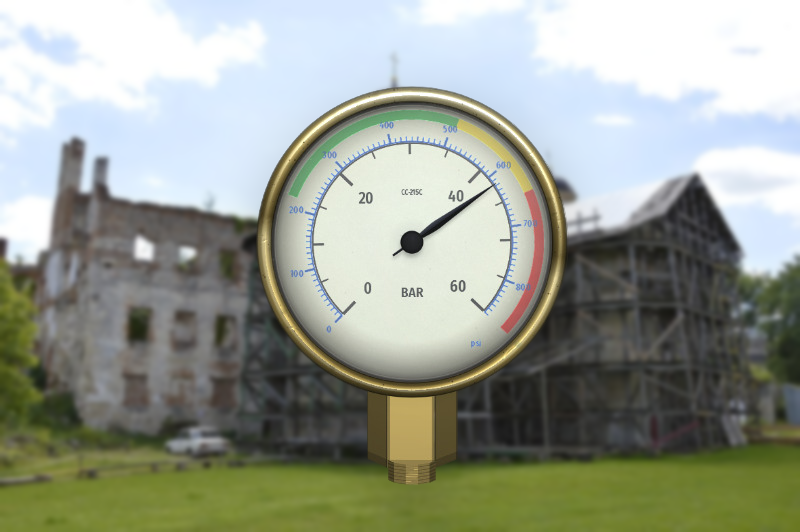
bar 42.5
